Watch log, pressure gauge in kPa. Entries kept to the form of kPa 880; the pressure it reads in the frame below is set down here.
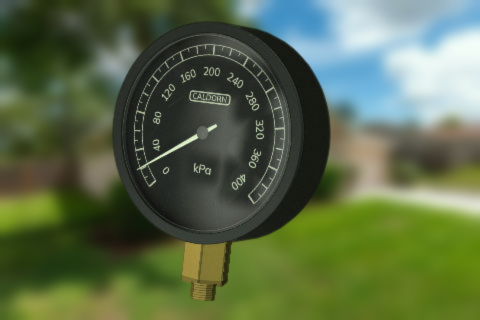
kPa 20
